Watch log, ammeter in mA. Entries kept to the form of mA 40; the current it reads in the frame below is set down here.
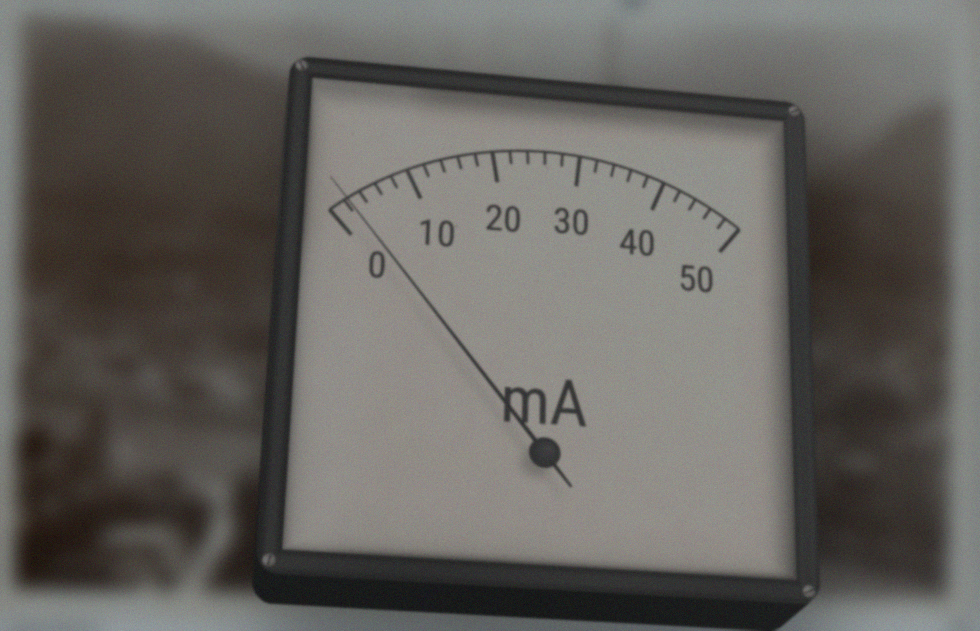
mA 2
